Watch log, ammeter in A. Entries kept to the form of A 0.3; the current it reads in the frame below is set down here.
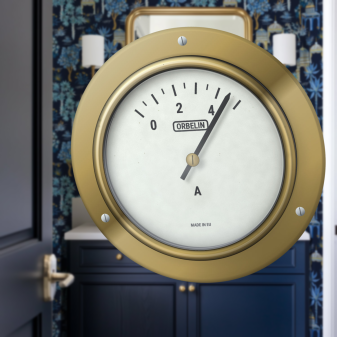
A 4.5
